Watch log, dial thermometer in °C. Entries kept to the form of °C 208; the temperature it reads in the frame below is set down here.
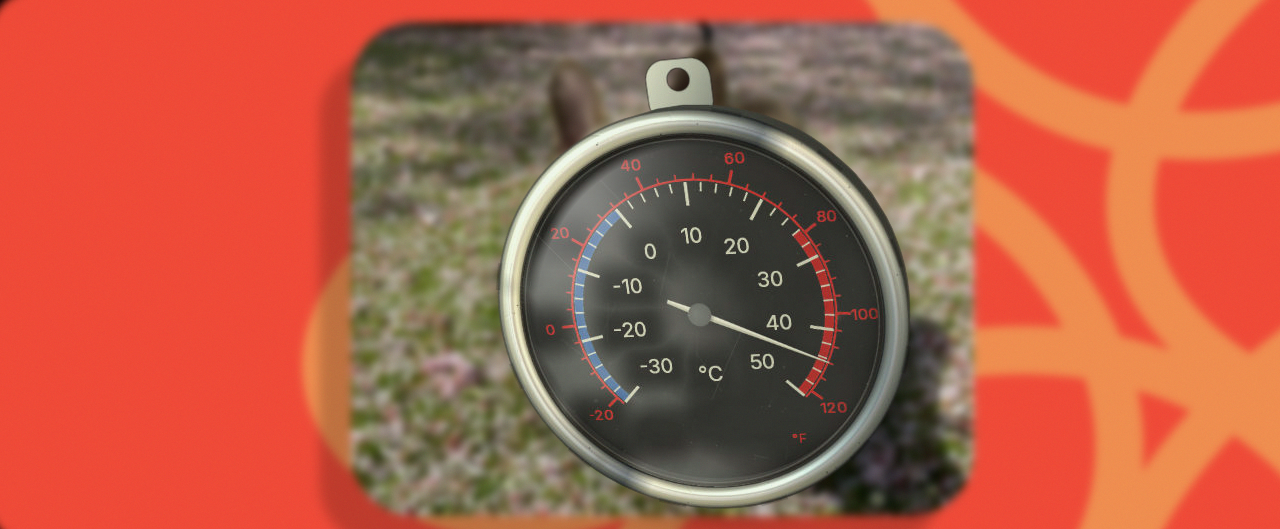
°C 44
